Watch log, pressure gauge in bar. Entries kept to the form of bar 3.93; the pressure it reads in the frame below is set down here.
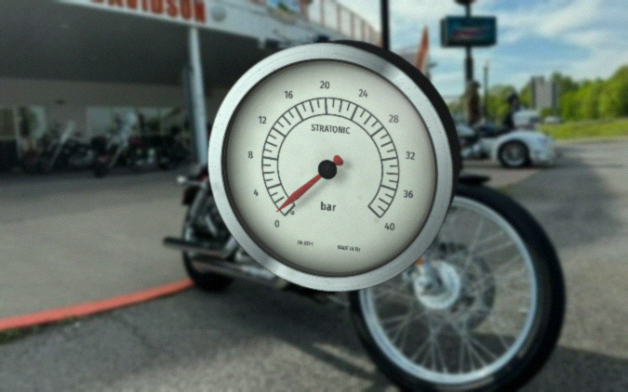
bar 1
